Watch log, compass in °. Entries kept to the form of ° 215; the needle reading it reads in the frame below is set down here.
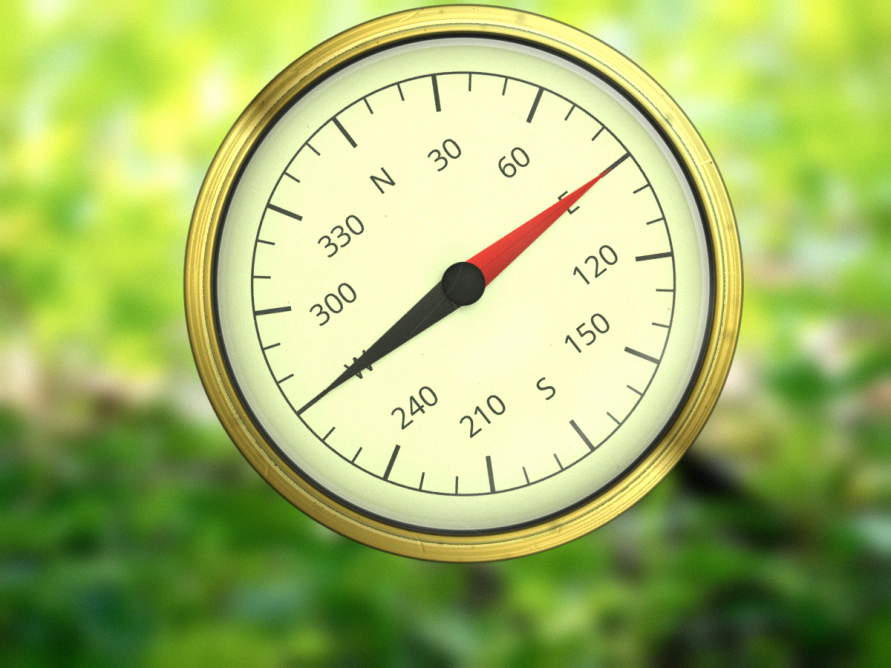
° 90
